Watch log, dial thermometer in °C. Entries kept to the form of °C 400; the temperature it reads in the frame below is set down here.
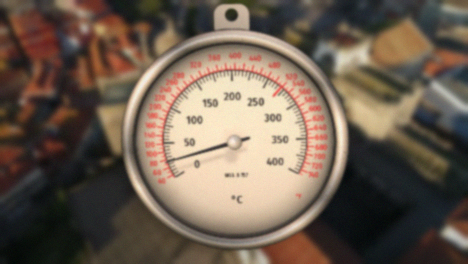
°C 25
